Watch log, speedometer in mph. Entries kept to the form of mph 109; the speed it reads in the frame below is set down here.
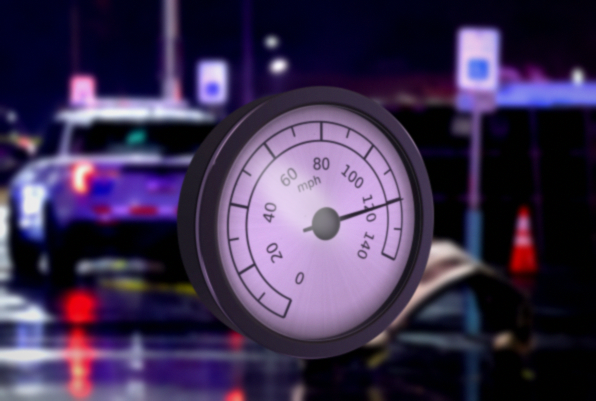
mph 120
